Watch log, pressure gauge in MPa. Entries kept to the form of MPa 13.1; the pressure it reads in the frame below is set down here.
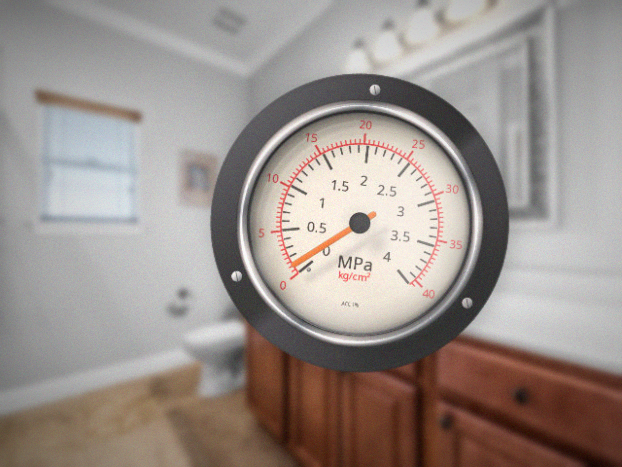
MPa 0.1
